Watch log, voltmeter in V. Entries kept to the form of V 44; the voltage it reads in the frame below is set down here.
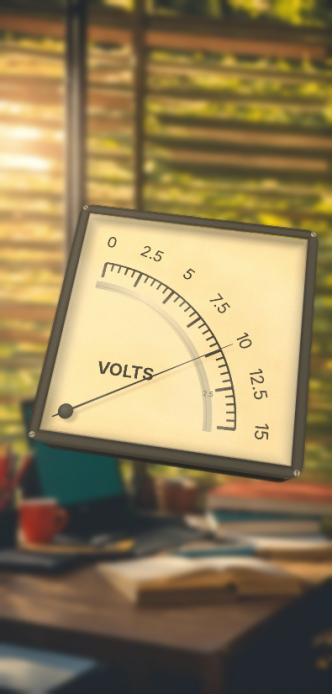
V 10
